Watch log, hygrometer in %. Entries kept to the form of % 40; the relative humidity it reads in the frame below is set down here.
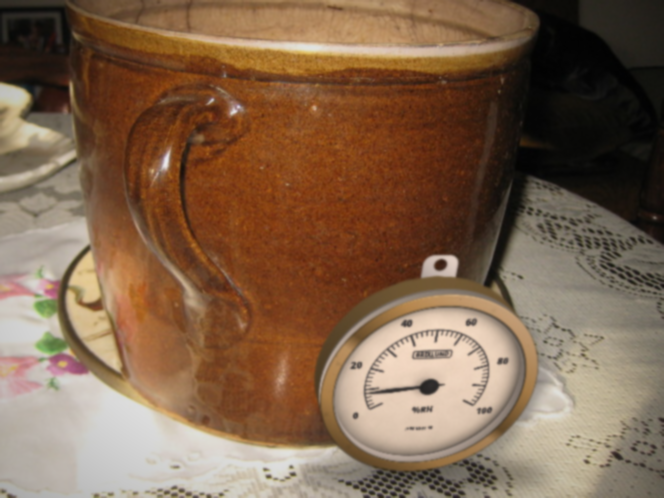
% 10
